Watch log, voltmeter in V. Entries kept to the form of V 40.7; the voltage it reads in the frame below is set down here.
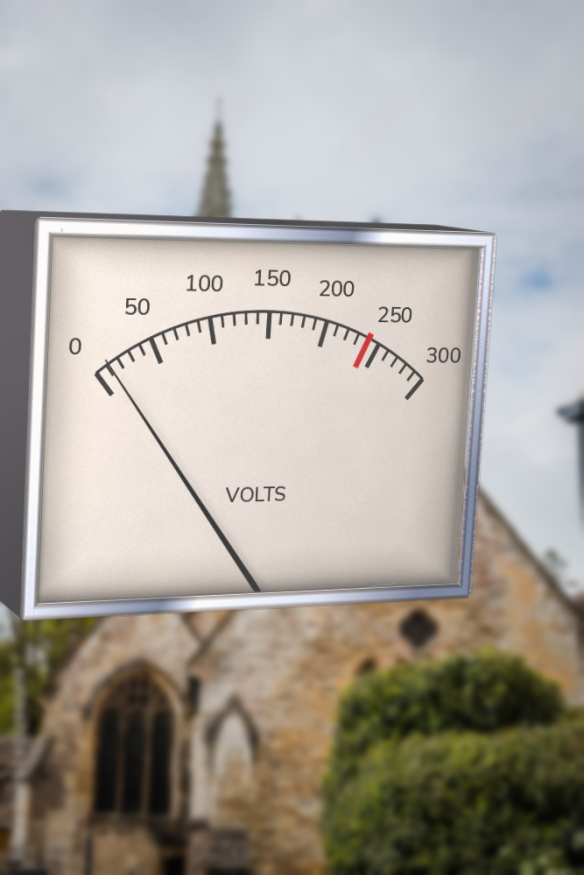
V 10
